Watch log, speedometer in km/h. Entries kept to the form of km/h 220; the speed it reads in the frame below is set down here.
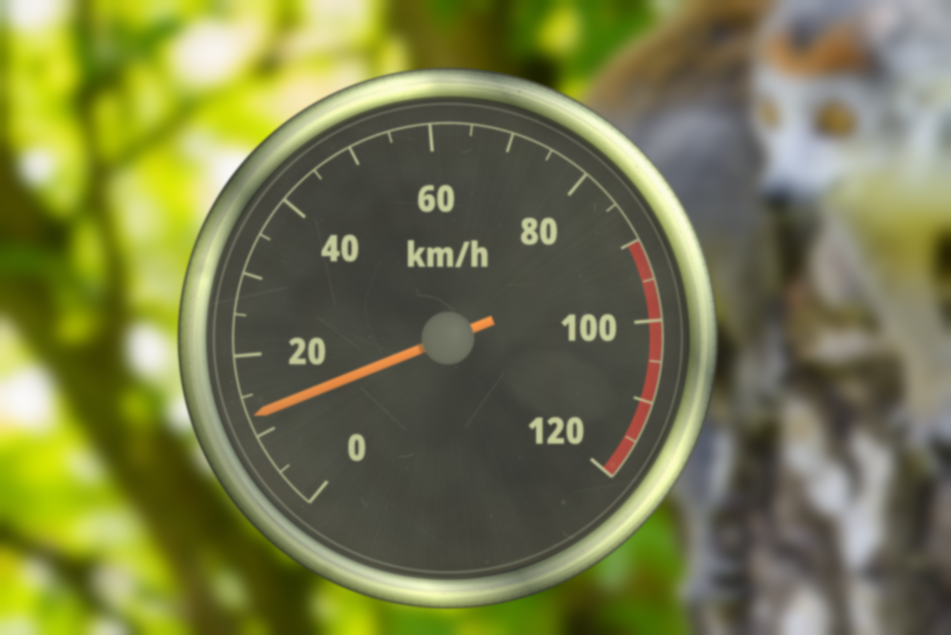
km/h 12.5
